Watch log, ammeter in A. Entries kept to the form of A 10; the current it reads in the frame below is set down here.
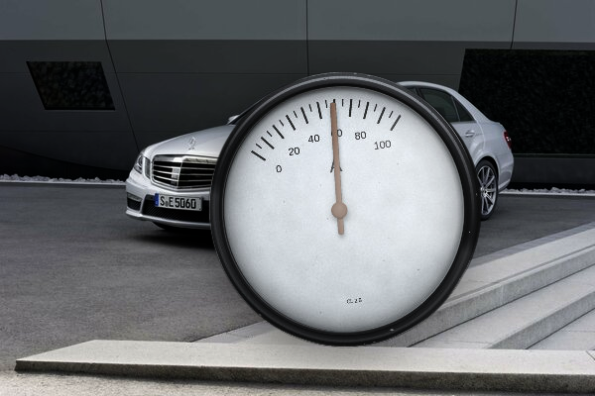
A 60
